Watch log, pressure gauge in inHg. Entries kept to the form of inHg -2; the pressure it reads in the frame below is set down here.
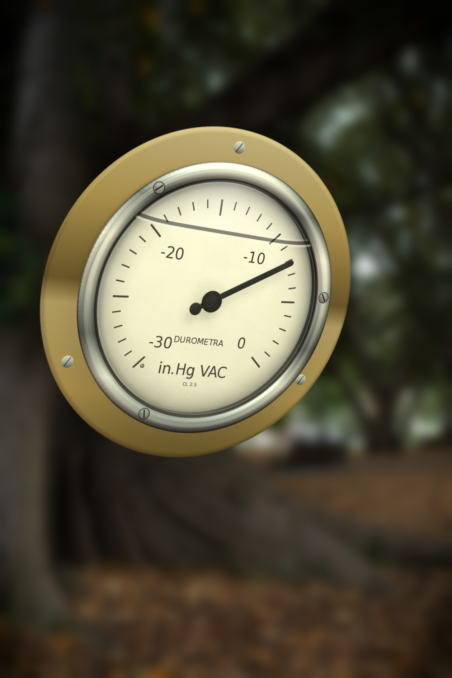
inHg -8
